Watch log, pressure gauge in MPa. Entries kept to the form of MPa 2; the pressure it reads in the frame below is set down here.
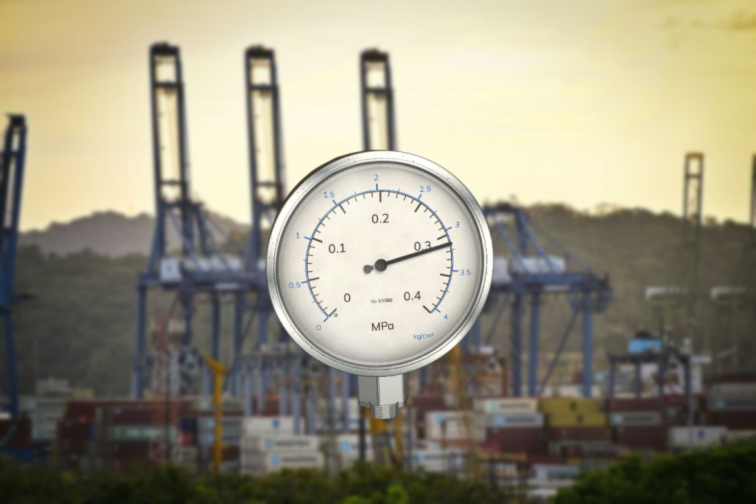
MPa 0.31
